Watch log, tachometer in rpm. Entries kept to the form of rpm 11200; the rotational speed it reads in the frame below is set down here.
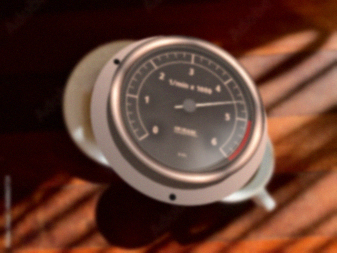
rpm 4600
